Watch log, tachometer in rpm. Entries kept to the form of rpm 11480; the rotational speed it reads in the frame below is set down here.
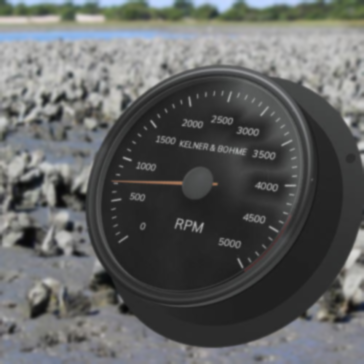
rpm 700
